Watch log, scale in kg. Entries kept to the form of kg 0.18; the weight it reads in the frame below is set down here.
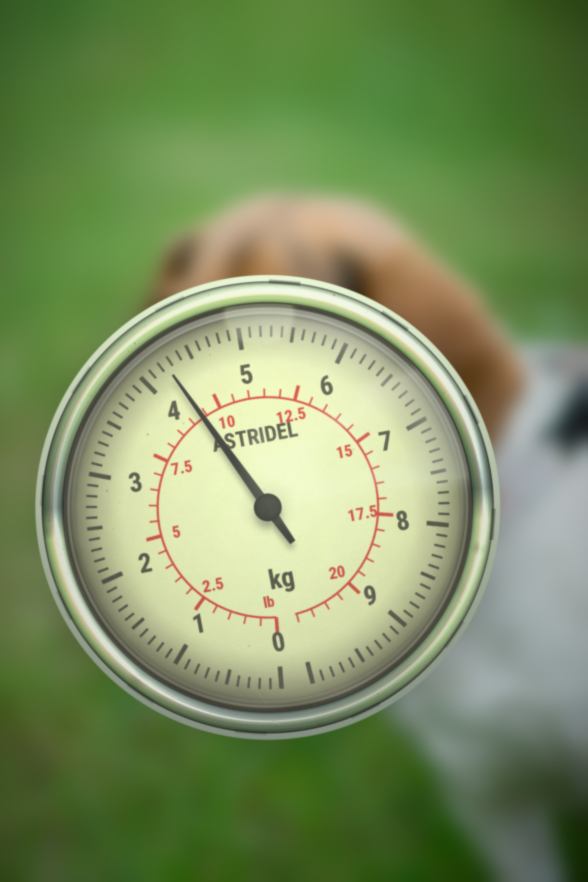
kg 4.25
